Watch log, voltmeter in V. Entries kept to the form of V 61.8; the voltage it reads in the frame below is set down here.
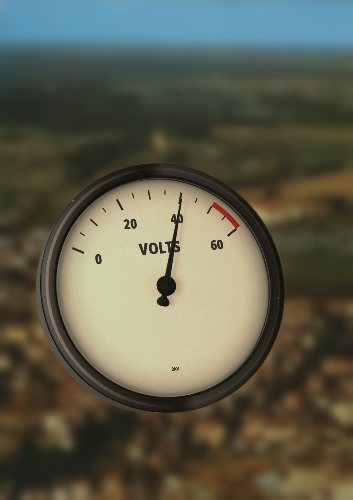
V 40
